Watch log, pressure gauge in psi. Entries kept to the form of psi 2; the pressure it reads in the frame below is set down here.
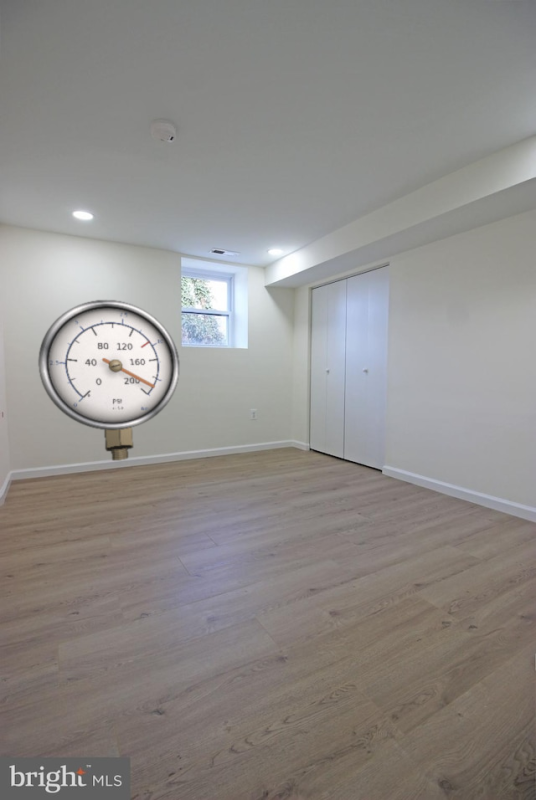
psi 190
